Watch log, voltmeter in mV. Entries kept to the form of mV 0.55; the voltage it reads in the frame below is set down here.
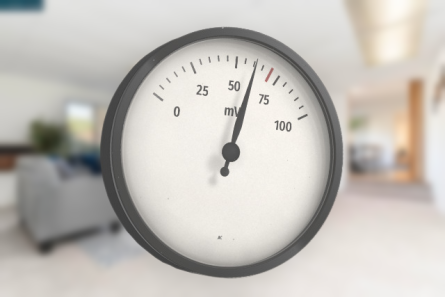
mV 60
